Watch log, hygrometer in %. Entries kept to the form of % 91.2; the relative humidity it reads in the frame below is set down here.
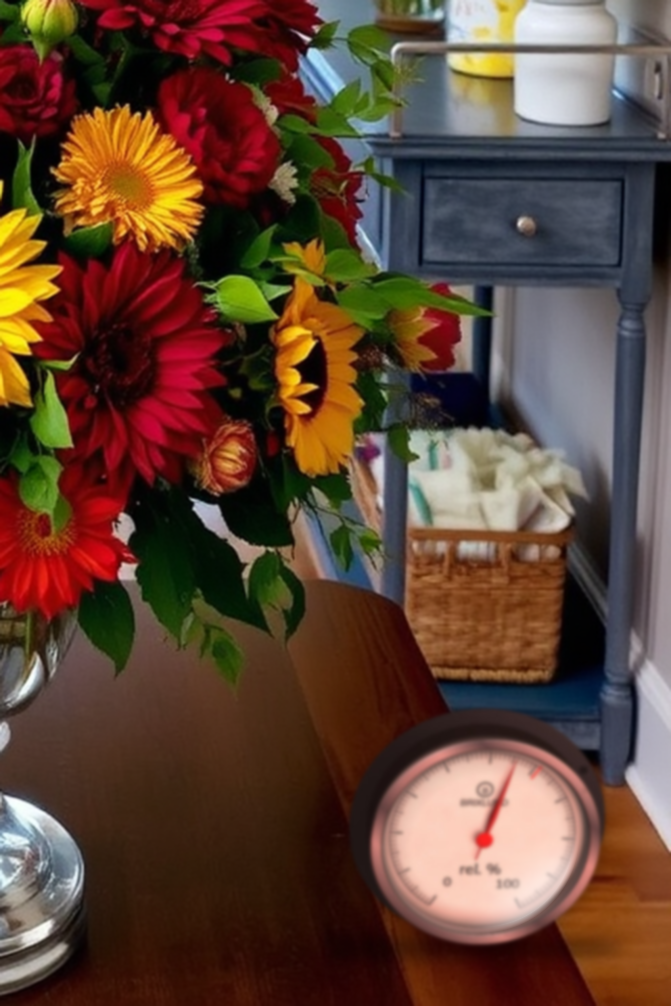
% 55
